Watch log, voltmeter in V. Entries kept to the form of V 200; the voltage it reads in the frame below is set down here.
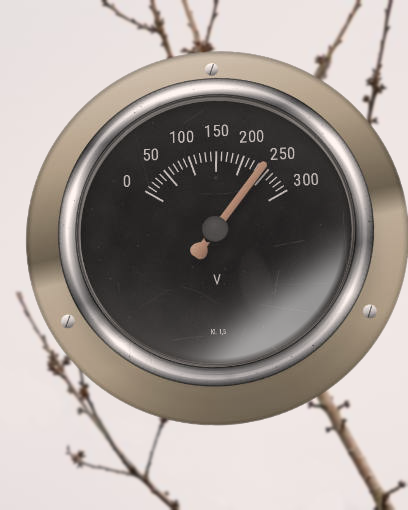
V 240
